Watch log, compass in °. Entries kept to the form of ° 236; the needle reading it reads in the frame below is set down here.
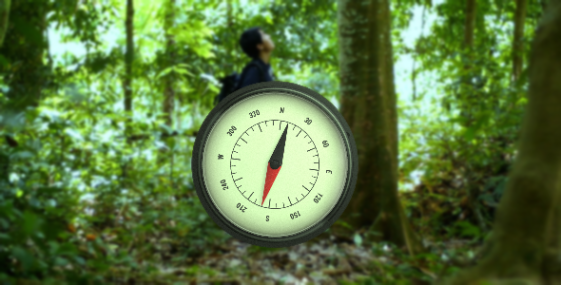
° 190
